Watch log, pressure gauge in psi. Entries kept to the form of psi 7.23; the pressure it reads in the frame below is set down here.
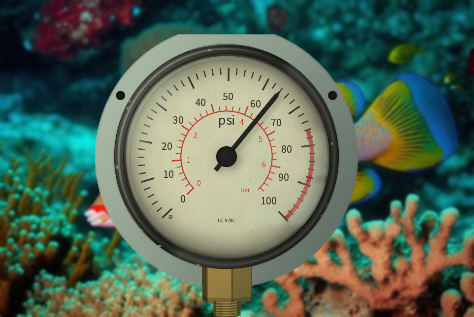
psi 64
